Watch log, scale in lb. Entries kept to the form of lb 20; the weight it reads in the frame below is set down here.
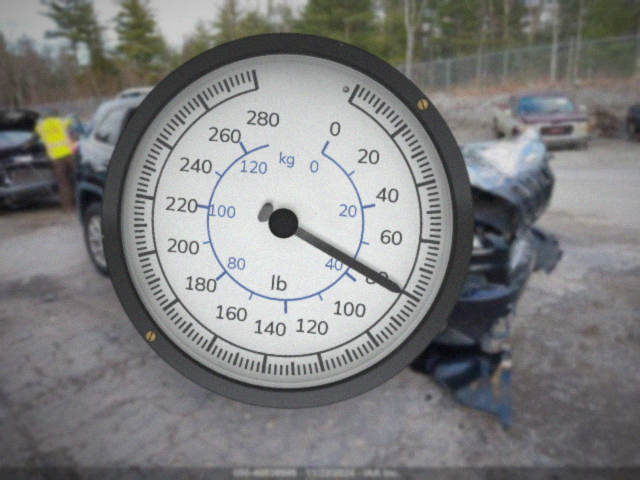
lb 80
